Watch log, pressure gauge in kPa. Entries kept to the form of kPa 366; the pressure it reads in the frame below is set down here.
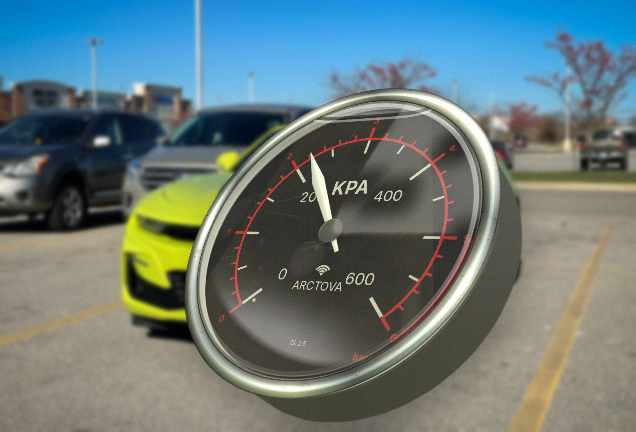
kPa 225
